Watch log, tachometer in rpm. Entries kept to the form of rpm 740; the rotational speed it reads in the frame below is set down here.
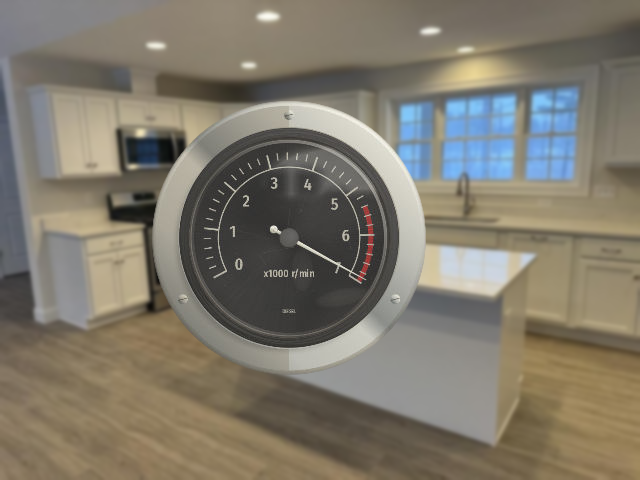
rpm 6900
